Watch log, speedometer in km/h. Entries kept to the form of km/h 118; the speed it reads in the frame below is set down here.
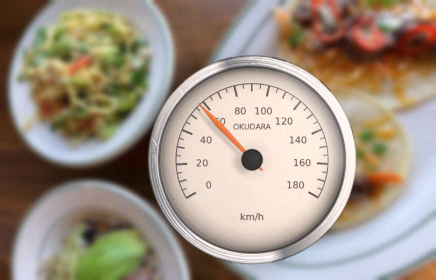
km/h 57.5
